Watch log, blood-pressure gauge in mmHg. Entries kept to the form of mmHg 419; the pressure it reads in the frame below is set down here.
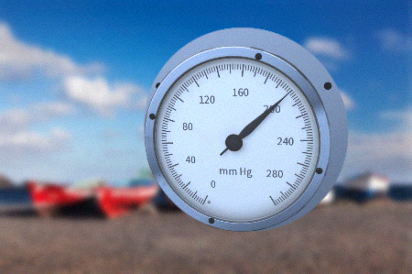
mmHg 200
